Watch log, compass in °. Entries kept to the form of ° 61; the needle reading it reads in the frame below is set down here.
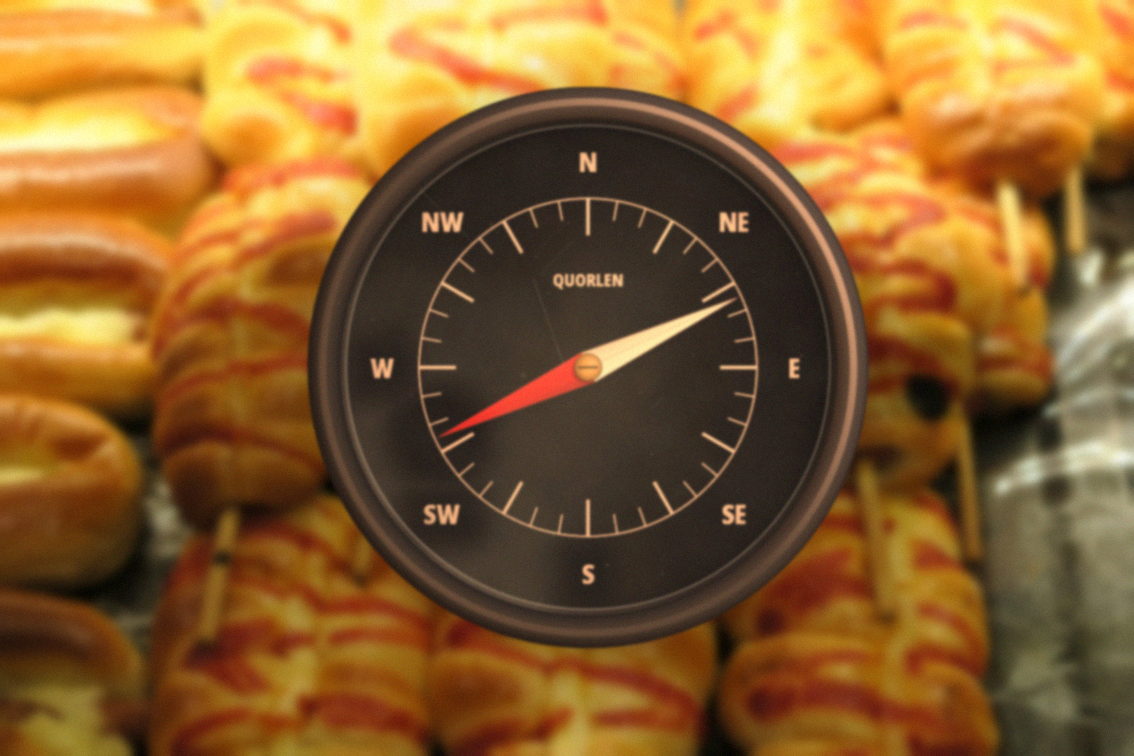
° 245
